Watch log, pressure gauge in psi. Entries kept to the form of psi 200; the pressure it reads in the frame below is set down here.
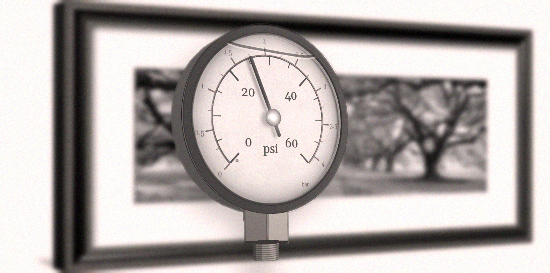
psi 25
